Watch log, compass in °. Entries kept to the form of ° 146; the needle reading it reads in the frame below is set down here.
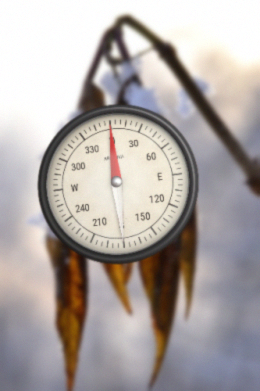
° 0
